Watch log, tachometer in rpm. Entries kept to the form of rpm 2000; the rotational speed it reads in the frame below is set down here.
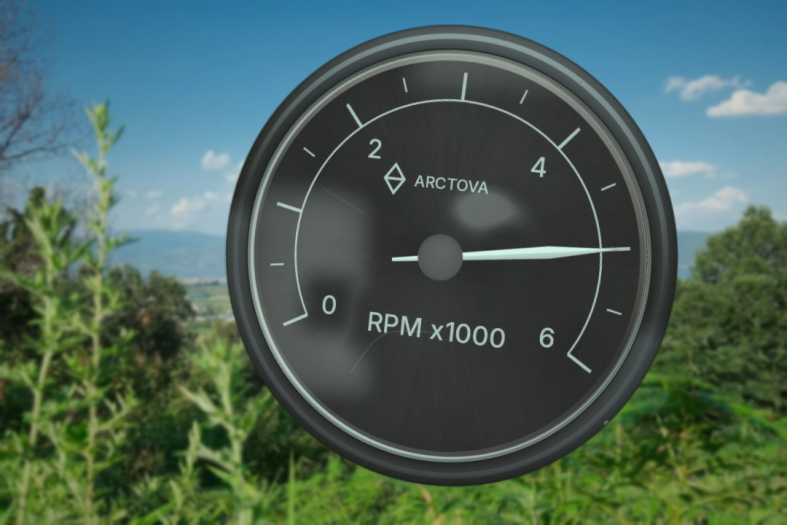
rpm 5000
